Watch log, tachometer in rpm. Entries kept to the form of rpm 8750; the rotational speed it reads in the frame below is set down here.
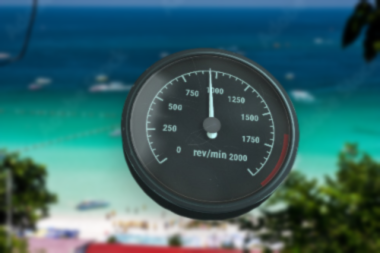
rpm 950
